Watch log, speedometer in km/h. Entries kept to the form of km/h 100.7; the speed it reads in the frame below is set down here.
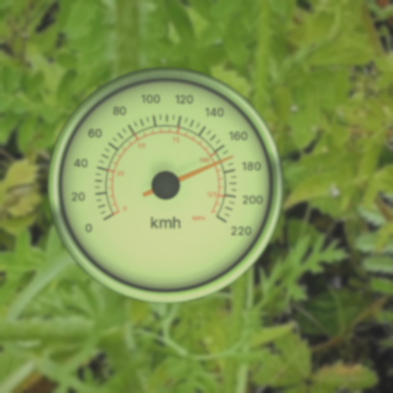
km/h 170
